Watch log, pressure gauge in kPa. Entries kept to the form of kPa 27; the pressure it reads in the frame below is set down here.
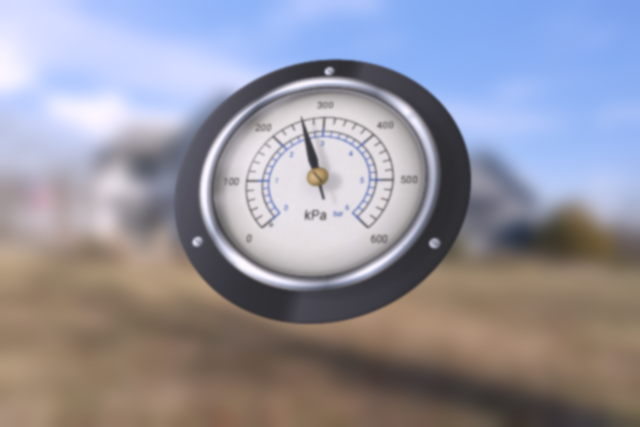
kPa 260
